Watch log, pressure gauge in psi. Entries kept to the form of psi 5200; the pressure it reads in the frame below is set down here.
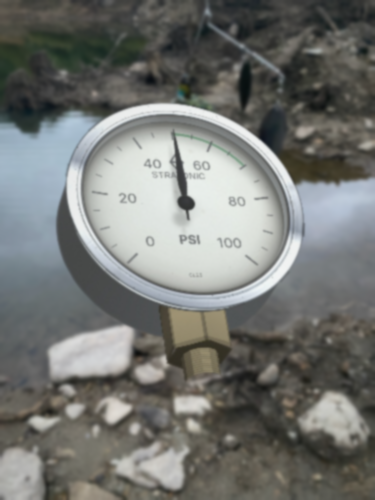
psi 50
